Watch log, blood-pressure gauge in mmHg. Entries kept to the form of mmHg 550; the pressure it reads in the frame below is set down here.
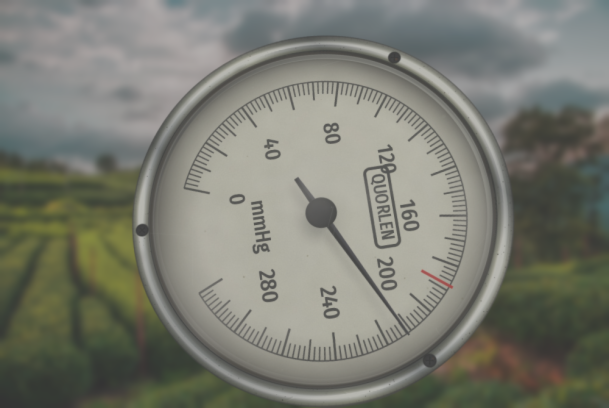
mmHg 212
